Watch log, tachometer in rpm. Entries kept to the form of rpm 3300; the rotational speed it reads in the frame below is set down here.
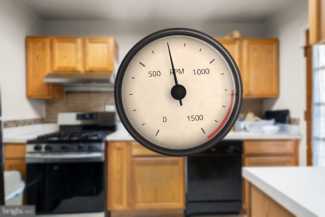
rpm 700
